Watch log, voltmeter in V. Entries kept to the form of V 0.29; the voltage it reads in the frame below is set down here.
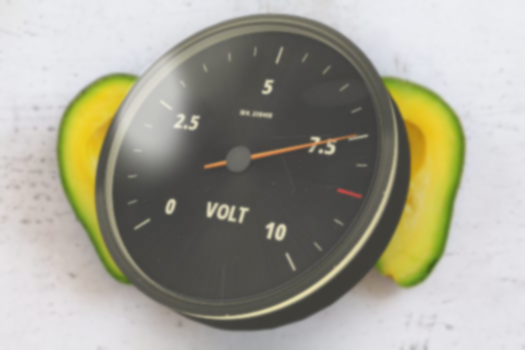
V 7.5
